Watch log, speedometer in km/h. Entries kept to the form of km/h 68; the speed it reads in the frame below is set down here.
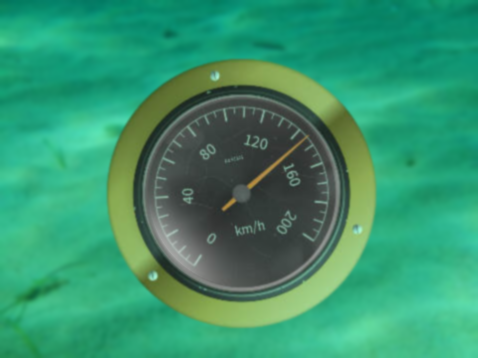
km/h 145
